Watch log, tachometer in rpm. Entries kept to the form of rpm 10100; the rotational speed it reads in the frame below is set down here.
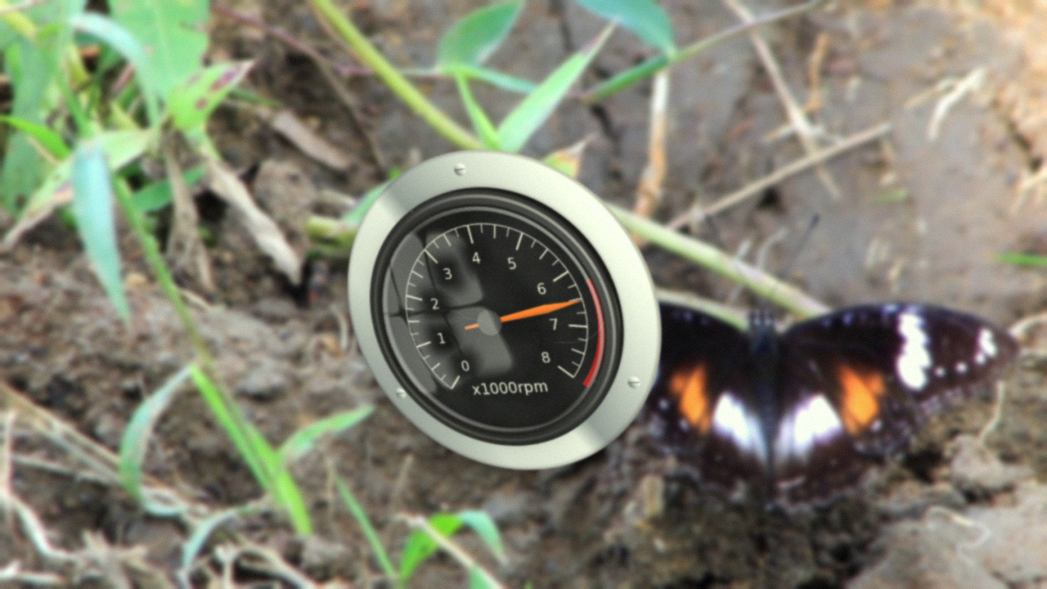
rpm 6500
